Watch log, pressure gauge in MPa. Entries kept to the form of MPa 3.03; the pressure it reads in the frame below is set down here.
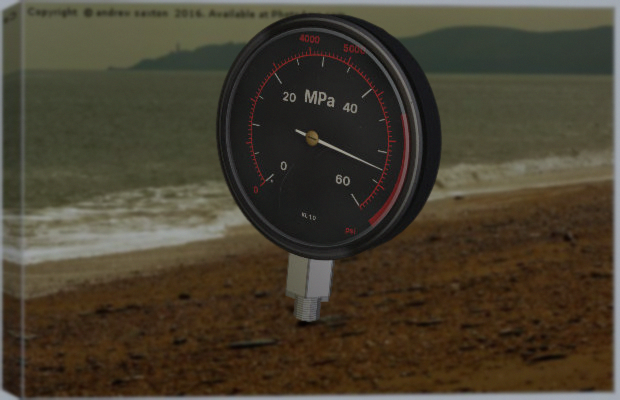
MPa 52.5
